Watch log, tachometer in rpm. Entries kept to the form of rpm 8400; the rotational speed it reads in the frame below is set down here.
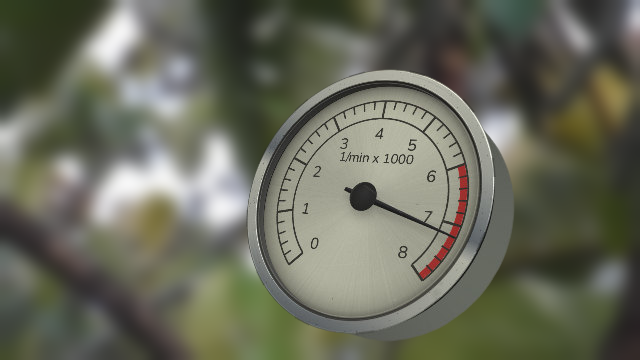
rpm 7200
